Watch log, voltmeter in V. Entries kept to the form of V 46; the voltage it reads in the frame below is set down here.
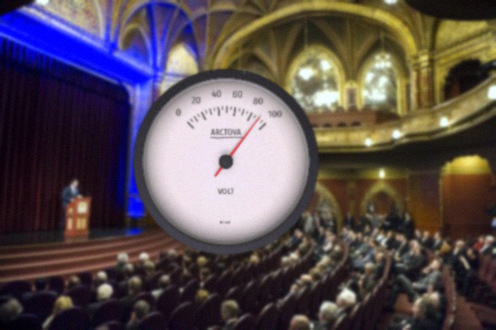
V 90
